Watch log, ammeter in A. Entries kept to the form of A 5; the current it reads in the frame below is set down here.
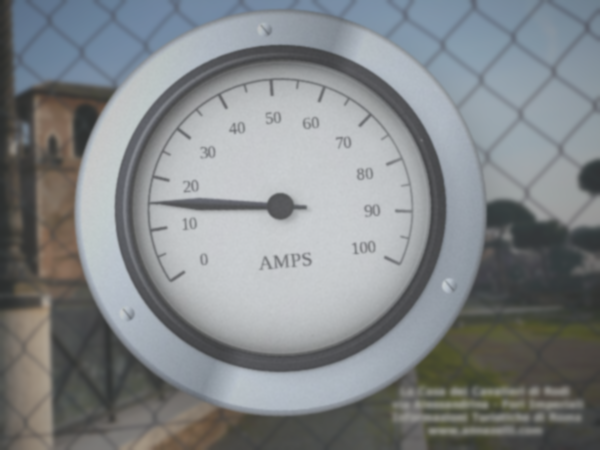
A 15
